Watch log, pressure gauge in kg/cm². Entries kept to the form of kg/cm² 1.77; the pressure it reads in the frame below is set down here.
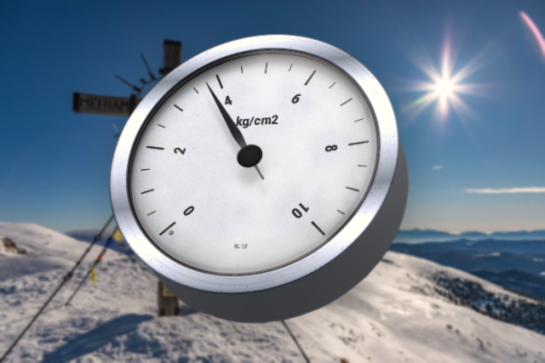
kg/cm² 3.75
